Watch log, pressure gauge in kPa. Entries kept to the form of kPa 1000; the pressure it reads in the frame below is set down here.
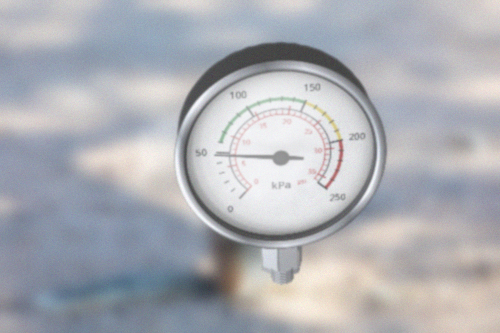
kPa 50
